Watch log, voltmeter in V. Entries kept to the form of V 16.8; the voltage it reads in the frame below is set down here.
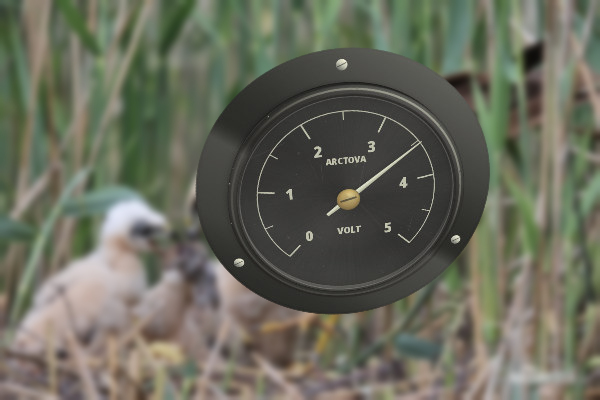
V 3.5
